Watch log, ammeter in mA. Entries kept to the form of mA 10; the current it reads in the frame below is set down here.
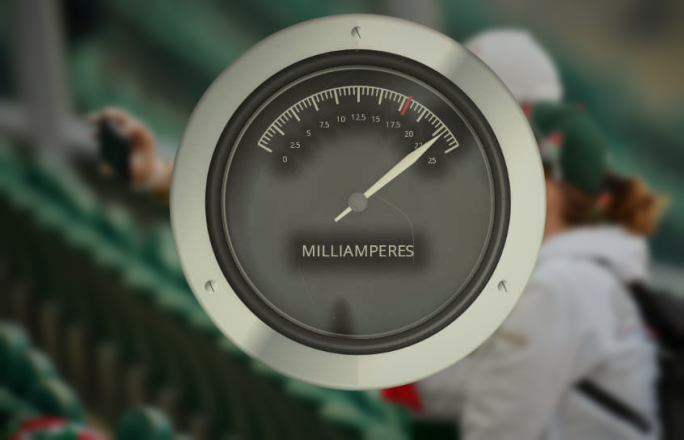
mA 23
